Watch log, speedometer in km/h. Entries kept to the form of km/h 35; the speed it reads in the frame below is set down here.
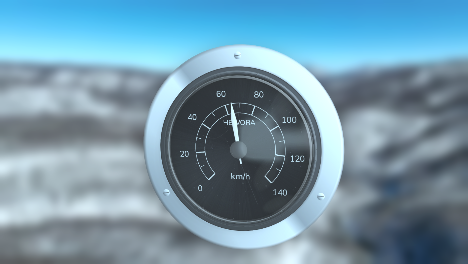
km/h 65
